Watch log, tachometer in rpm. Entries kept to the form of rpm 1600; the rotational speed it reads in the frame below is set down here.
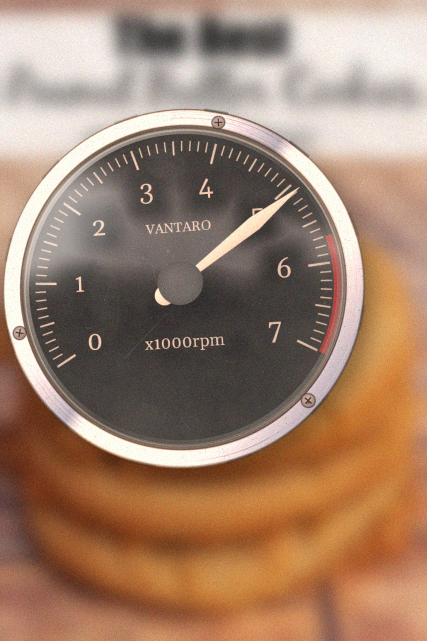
rpm 5100
